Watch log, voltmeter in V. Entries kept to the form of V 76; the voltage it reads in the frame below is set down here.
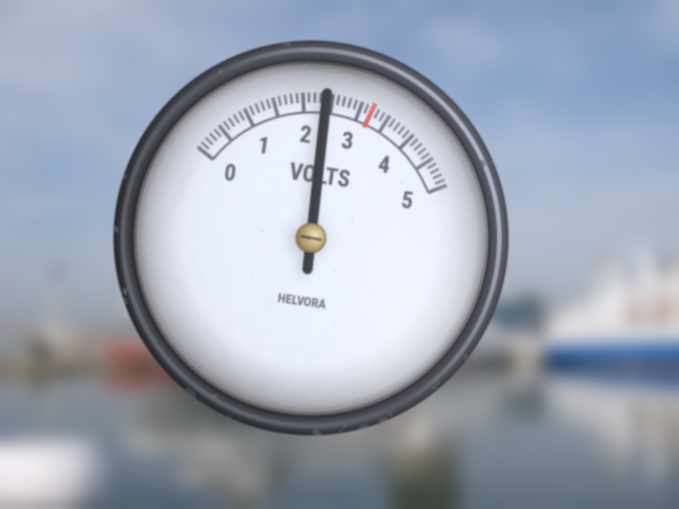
V 2.4
